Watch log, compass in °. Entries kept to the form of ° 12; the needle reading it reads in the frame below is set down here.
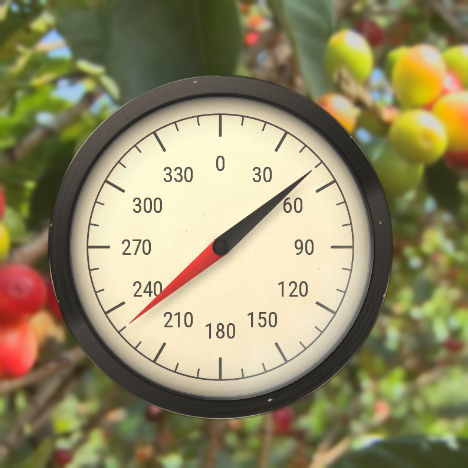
° 230
